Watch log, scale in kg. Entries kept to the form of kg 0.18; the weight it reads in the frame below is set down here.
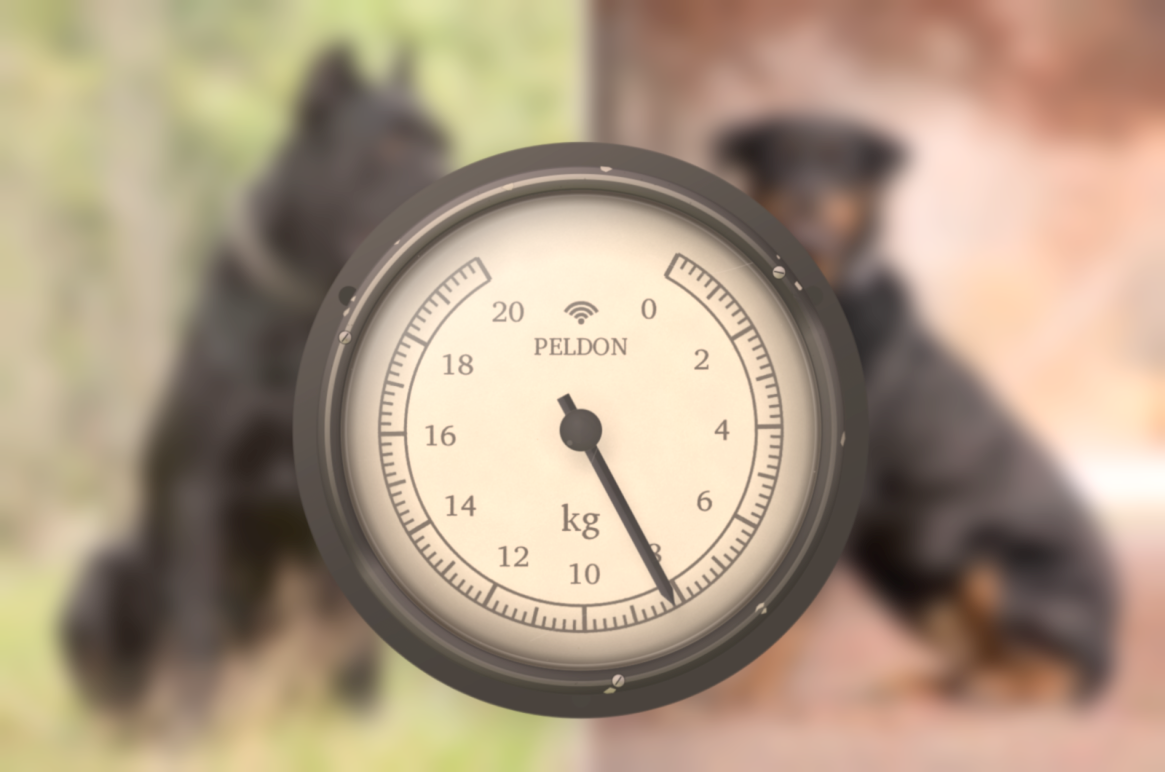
kg 8.2
